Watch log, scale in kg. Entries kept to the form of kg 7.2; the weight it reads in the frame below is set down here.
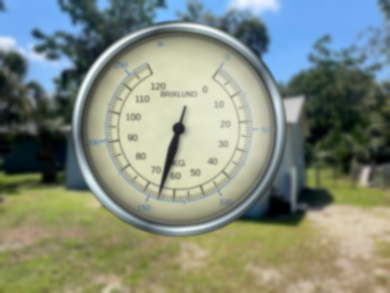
kg 65
